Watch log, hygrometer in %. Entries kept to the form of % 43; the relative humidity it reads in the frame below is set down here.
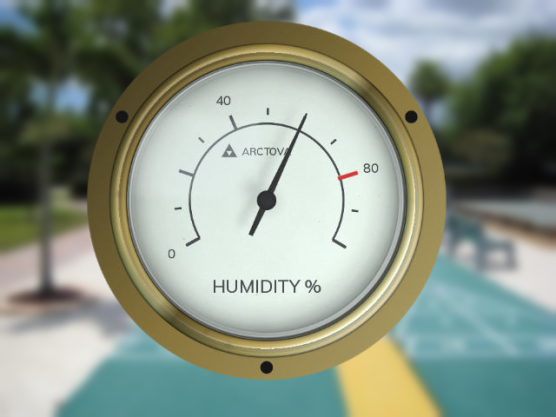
% 60
